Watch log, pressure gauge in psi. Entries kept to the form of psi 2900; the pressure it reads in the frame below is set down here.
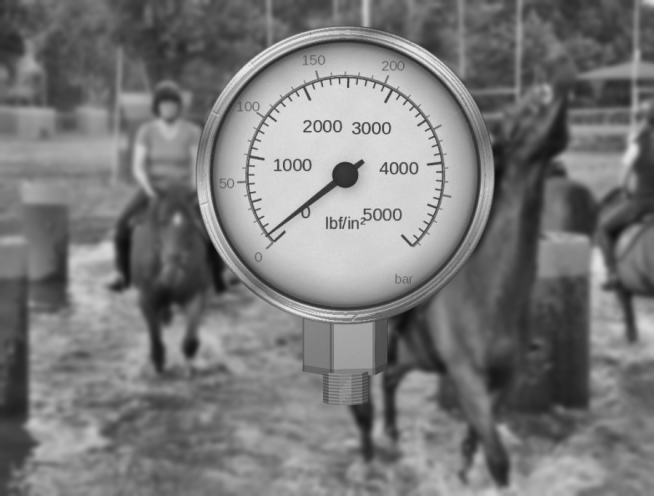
psi 100
